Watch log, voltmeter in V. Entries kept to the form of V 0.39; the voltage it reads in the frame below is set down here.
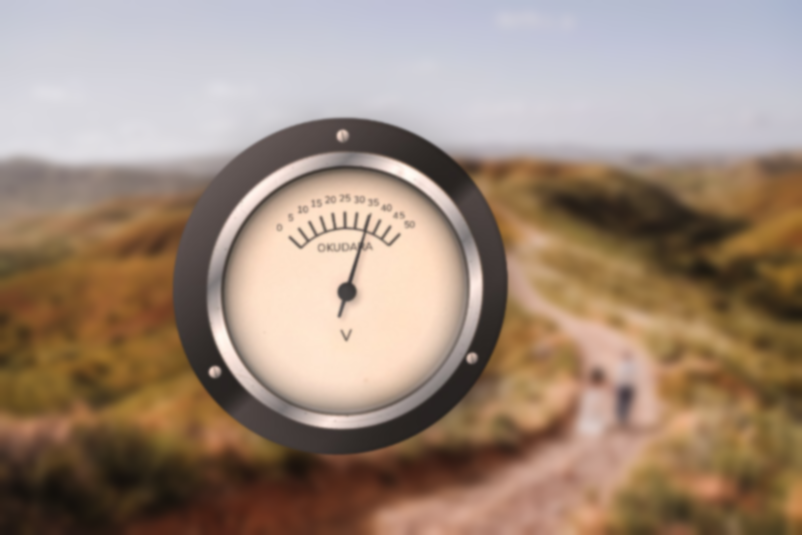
V 35
